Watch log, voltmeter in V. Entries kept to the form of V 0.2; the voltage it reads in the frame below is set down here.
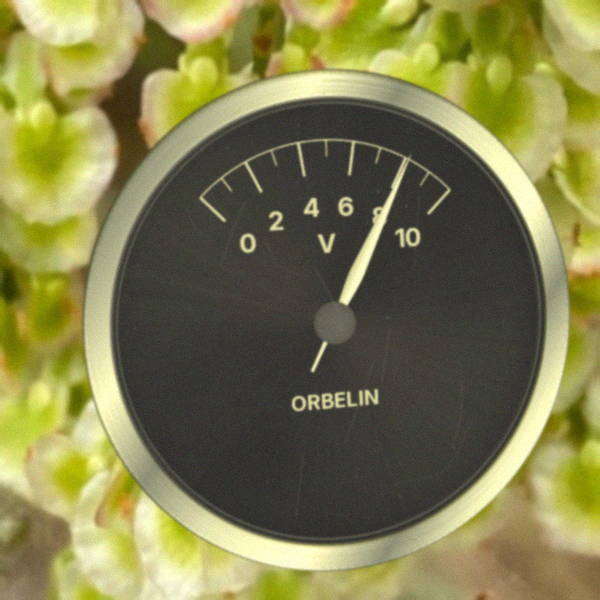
V 8
